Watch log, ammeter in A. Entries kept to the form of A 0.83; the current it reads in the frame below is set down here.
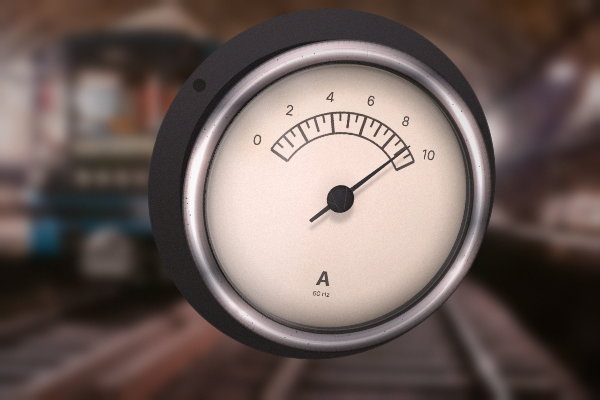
A 9
